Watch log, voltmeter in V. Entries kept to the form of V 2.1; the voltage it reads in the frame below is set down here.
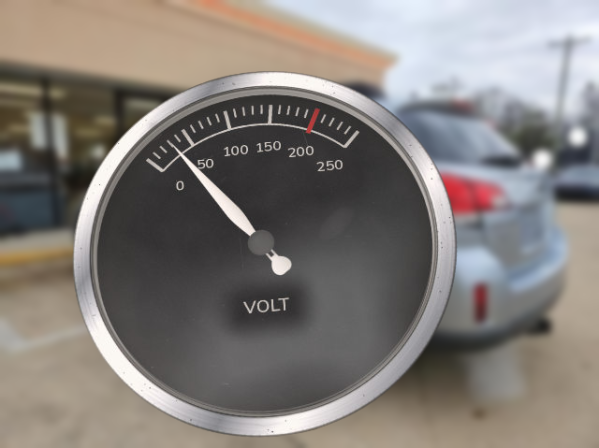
V 30
